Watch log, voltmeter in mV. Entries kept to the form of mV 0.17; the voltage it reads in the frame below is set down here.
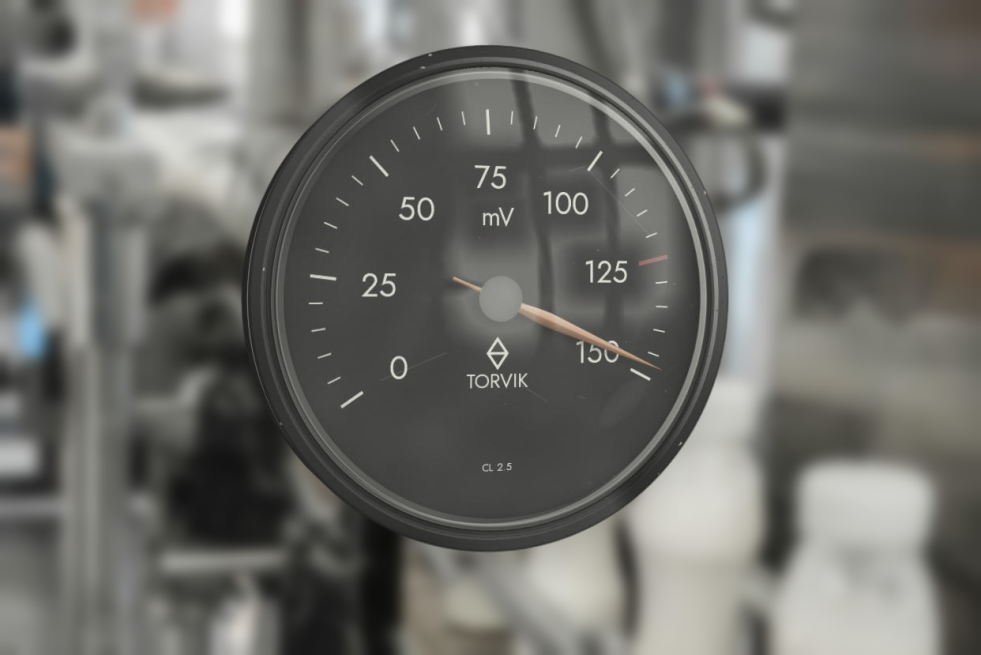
mV 147.5
